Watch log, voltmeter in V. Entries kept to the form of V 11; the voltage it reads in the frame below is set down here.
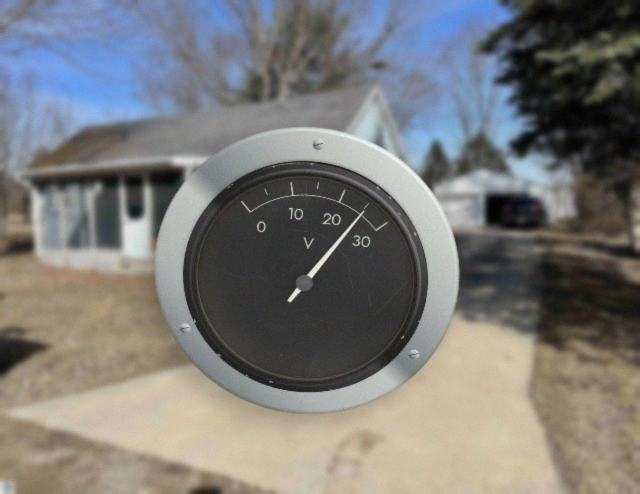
V 25
